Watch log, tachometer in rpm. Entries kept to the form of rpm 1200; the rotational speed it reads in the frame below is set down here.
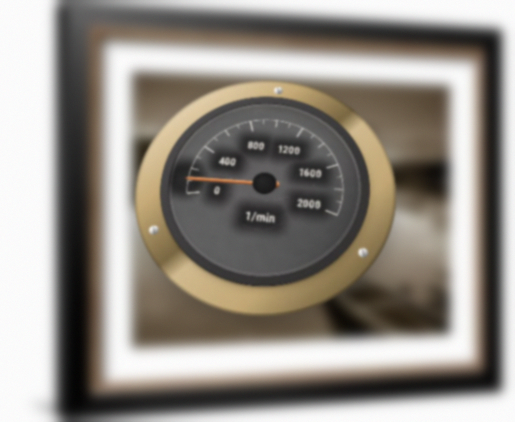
rpm 100
